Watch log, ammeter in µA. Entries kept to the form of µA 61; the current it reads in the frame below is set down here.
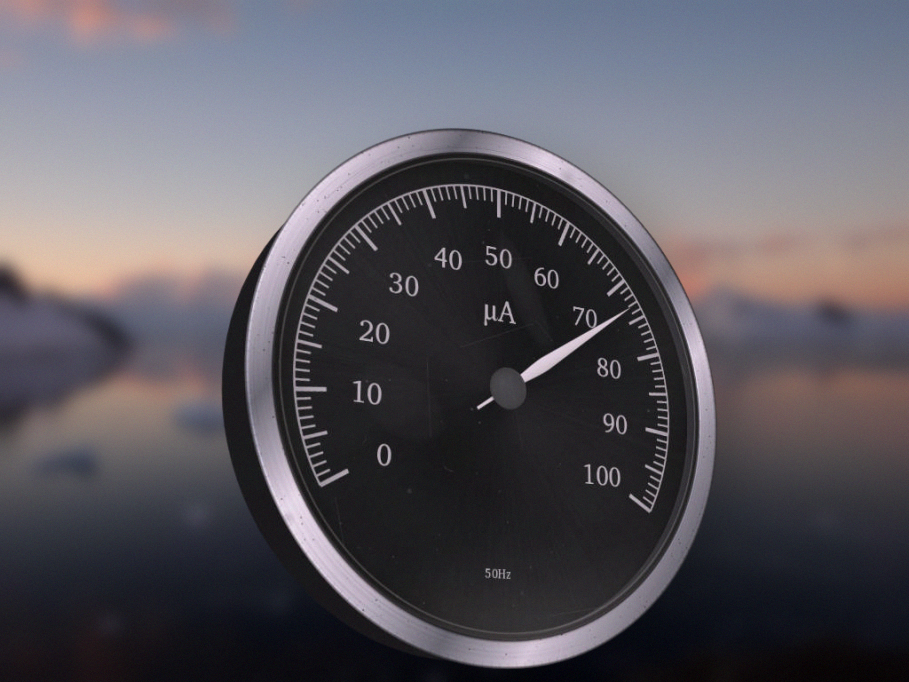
µA 73
